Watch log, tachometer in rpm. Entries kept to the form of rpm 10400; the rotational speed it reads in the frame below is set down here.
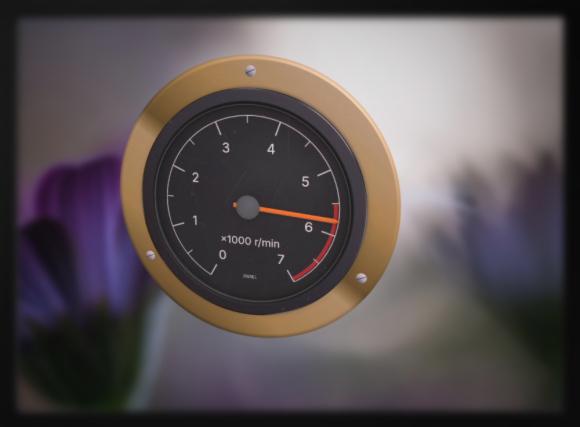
rpm 5750
